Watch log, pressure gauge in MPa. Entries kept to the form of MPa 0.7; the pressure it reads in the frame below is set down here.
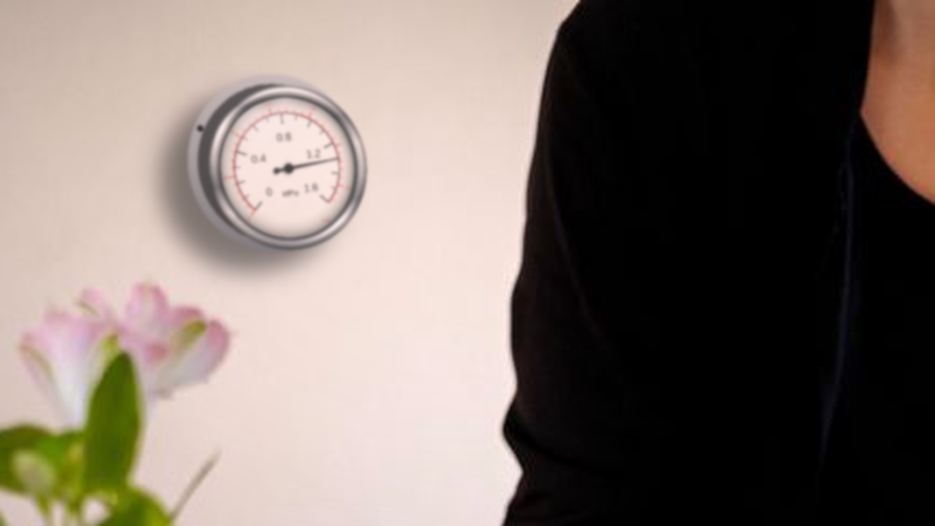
MPa 1.3
